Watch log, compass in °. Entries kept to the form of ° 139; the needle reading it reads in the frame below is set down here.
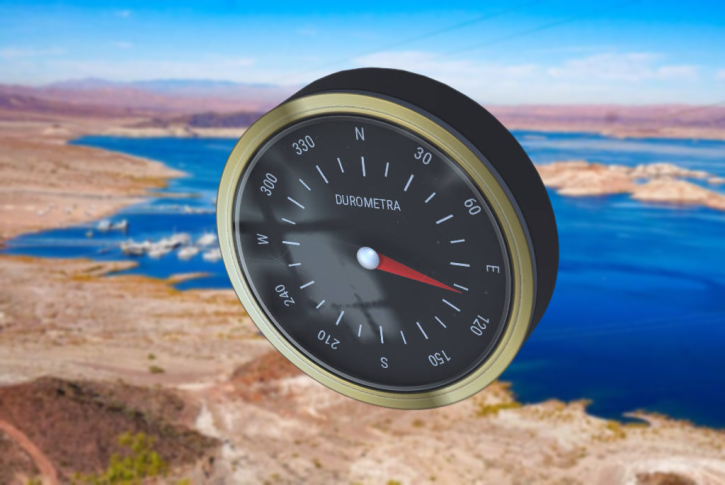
° 105
